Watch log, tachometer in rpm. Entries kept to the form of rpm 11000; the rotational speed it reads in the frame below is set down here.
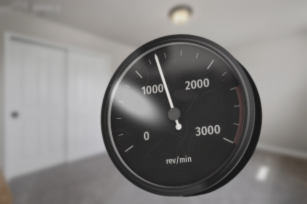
rpm 1300
